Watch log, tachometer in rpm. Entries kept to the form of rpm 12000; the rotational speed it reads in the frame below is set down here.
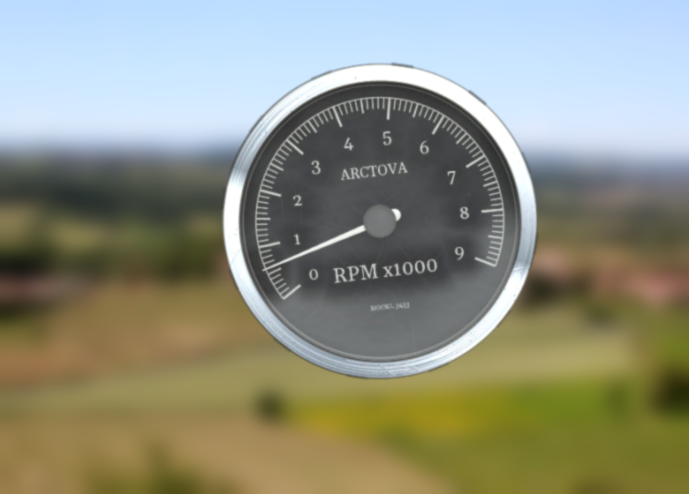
rpm 600
